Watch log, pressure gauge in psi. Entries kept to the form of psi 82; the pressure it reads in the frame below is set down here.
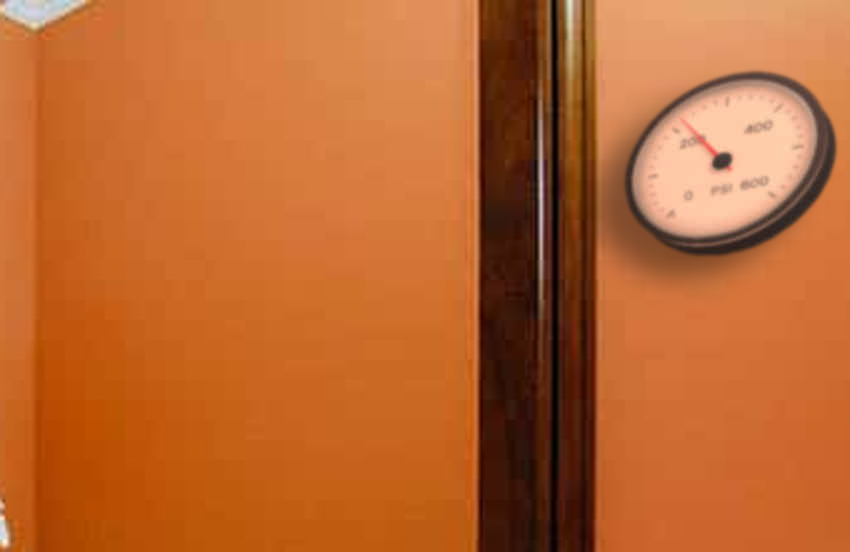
psi 220
